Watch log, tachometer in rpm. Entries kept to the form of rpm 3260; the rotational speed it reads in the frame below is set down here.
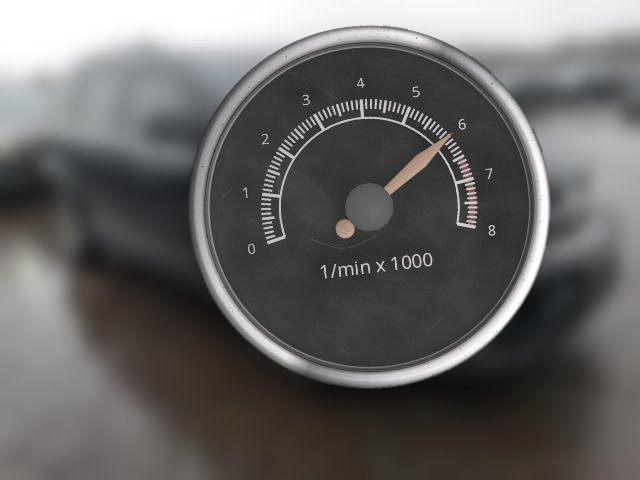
rpm 6000
